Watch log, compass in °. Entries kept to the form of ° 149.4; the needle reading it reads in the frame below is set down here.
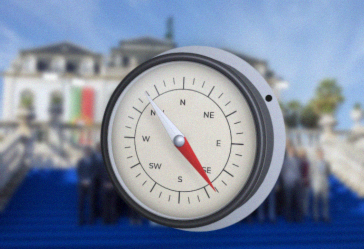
° 140
